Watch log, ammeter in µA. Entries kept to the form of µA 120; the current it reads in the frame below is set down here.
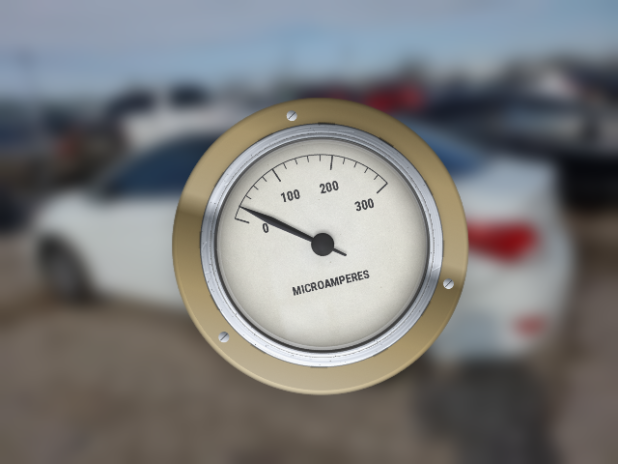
µA 20
